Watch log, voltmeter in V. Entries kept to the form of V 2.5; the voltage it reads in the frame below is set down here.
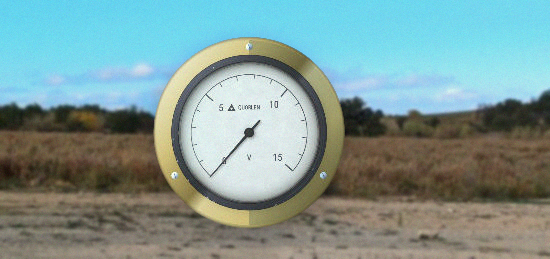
V 0
